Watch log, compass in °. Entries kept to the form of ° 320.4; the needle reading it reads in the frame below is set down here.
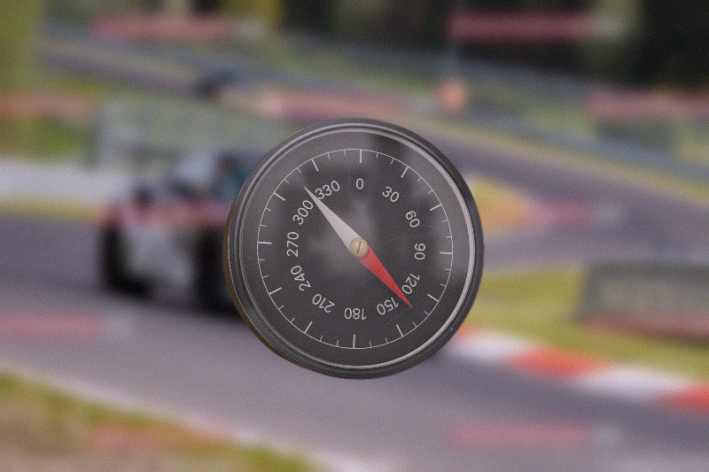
° 135
